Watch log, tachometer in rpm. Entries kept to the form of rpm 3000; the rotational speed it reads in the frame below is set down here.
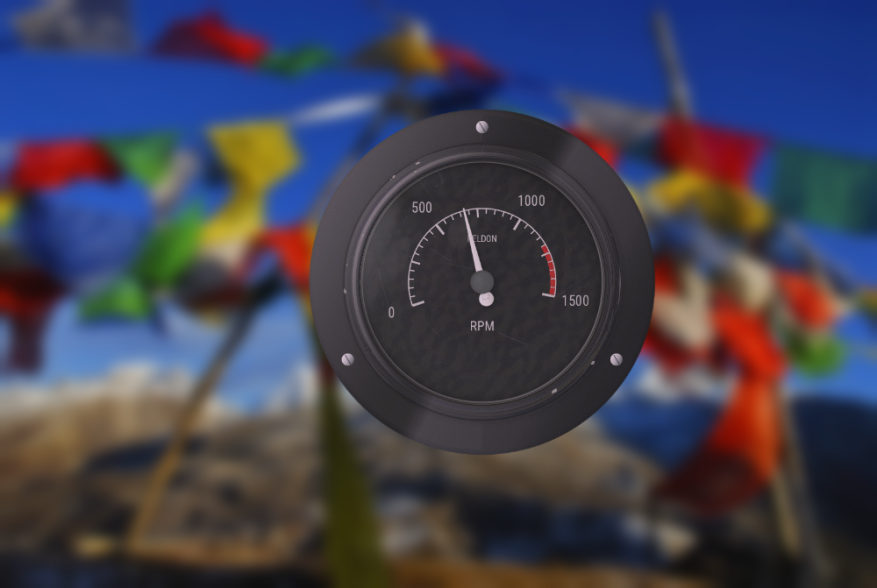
rpm 675
